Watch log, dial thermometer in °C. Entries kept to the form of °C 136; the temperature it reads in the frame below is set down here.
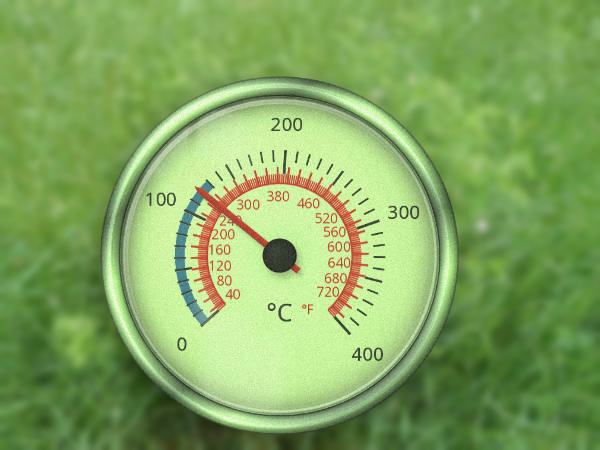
°C 120
